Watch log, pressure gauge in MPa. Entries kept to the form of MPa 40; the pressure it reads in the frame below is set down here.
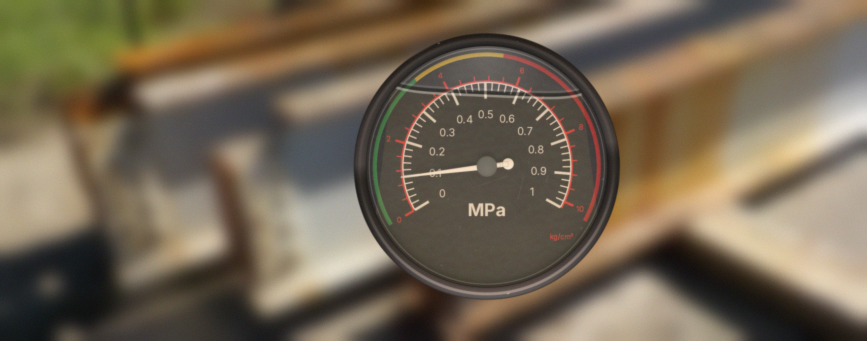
MPa 0.1
